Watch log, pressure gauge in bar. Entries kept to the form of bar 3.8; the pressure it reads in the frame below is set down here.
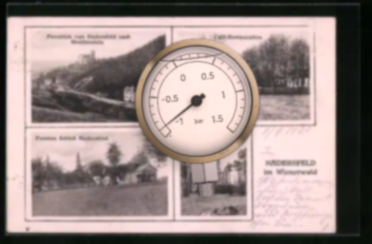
bar -0.9
